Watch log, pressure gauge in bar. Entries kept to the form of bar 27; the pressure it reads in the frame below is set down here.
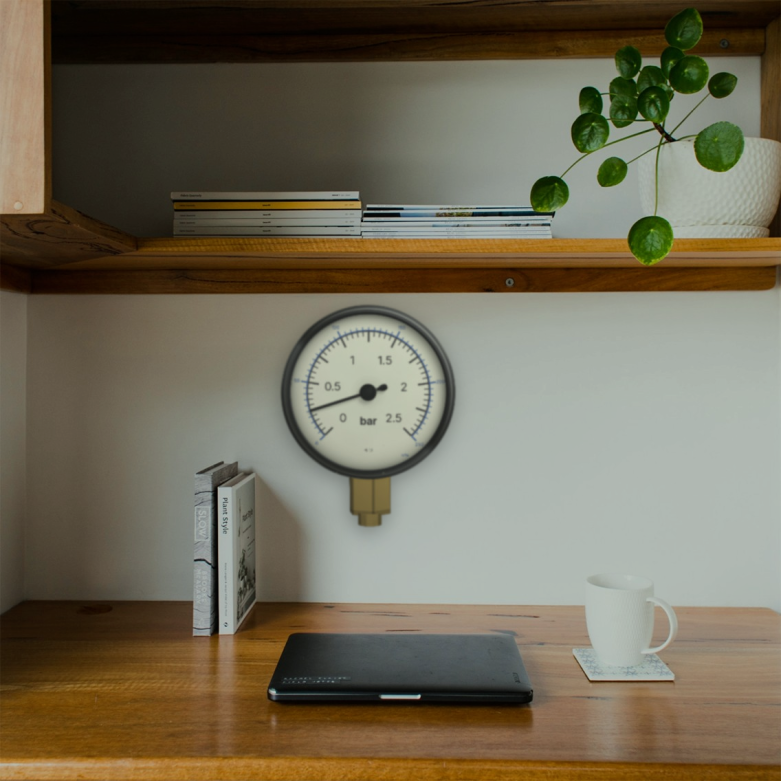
bar 0.25
